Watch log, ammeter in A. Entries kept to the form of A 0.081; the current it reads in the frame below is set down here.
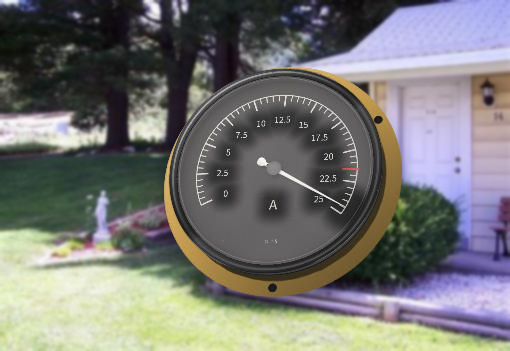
A 24.5
